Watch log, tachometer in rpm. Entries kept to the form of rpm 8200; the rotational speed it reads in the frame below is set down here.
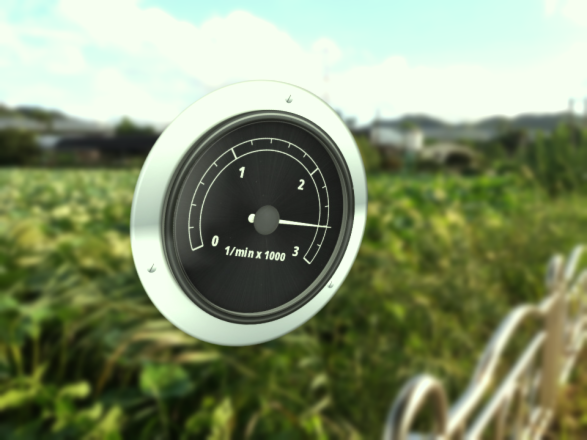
rpm 2600
